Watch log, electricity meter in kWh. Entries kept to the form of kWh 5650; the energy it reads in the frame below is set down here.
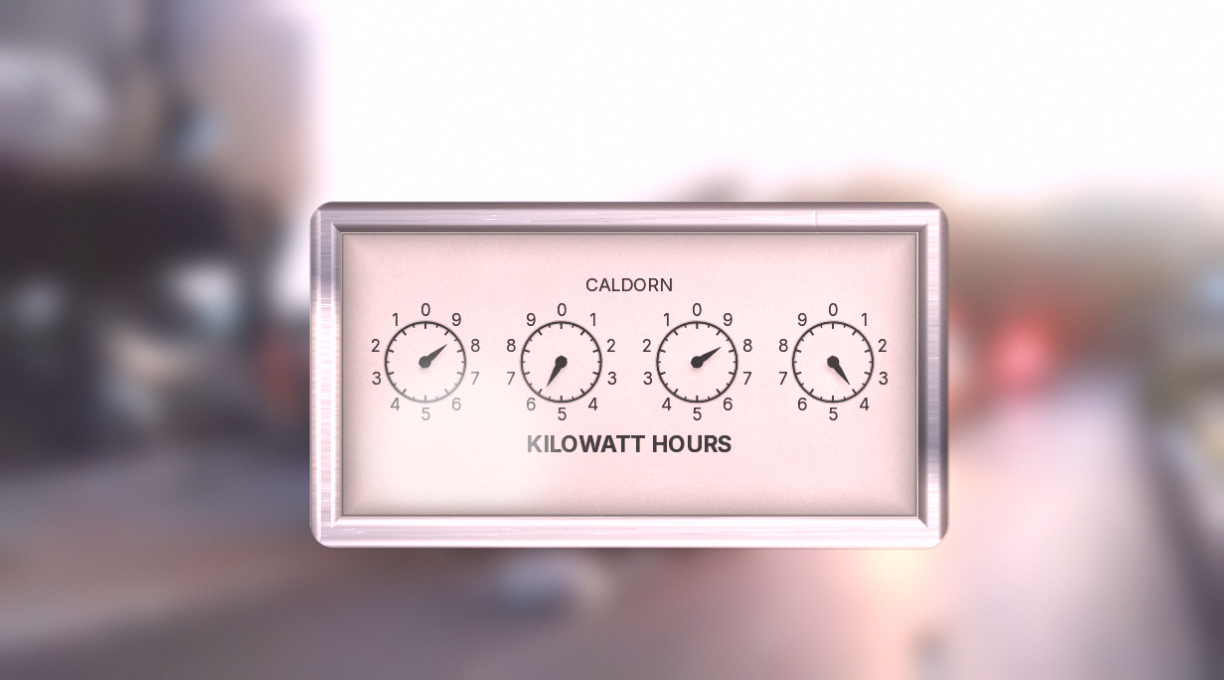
kWh 8584
